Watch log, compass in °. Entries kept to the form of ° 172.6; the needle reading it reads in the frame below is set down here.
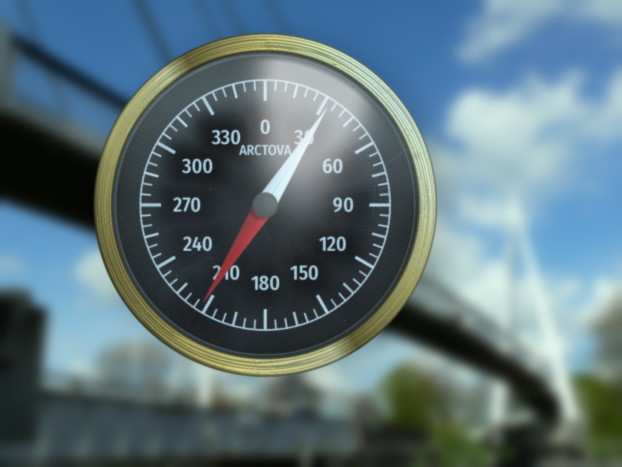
° 212.5
